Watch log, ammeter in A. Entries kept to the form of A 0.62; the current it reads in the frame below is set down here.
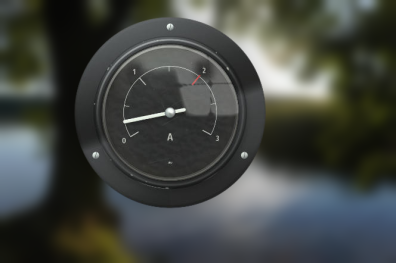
A 0.25
